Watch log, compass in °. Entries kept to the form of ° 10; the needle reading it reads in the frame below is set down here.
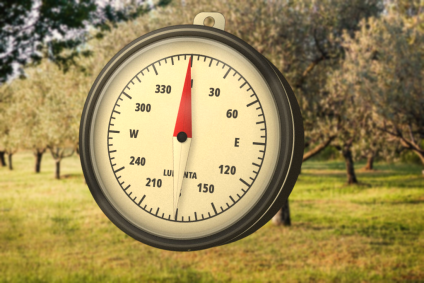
° 0
